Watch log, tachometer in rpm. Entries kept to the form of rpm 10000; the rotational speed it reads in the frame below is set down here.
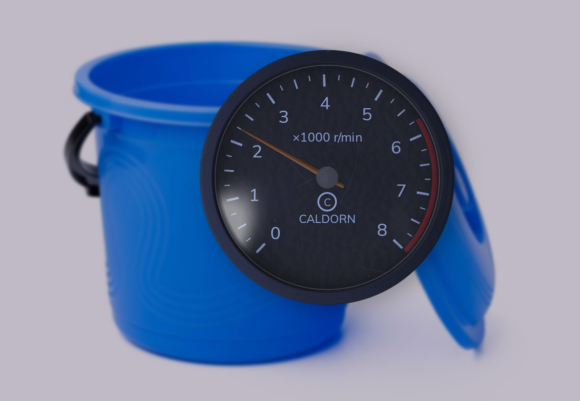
rpm 2250
